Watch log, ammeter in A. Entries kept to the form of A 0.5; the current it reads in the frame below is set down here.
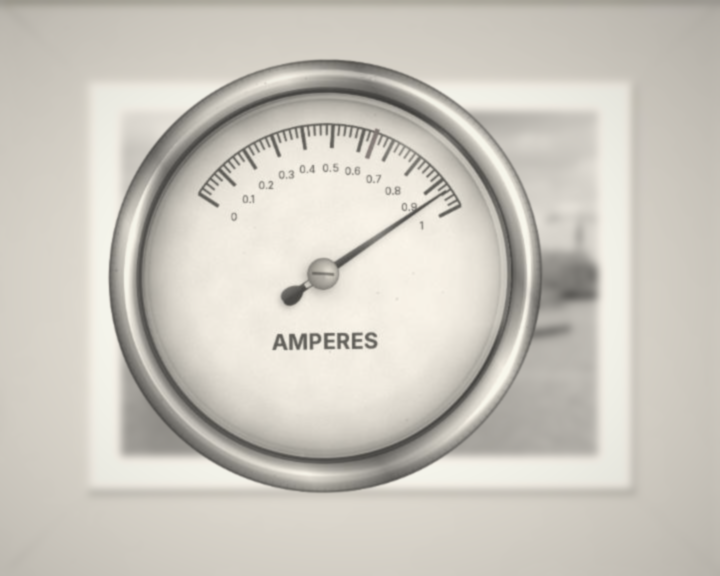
A 0.94
